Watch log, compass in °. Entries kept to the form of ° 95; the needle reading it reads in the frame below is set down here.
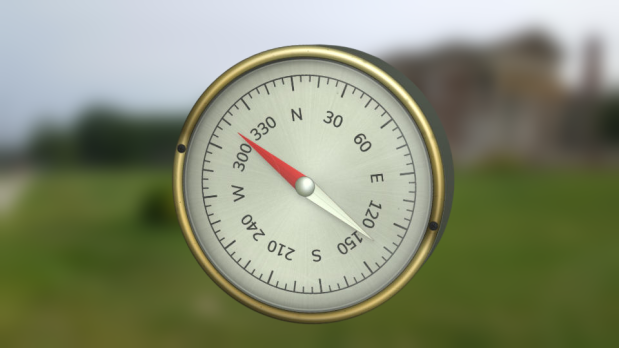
° 315
